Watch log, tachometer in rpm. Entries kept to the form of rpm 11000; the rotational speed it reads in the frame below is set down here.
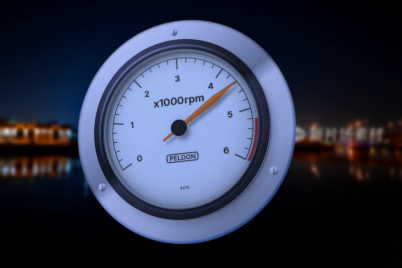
rpm 4400
